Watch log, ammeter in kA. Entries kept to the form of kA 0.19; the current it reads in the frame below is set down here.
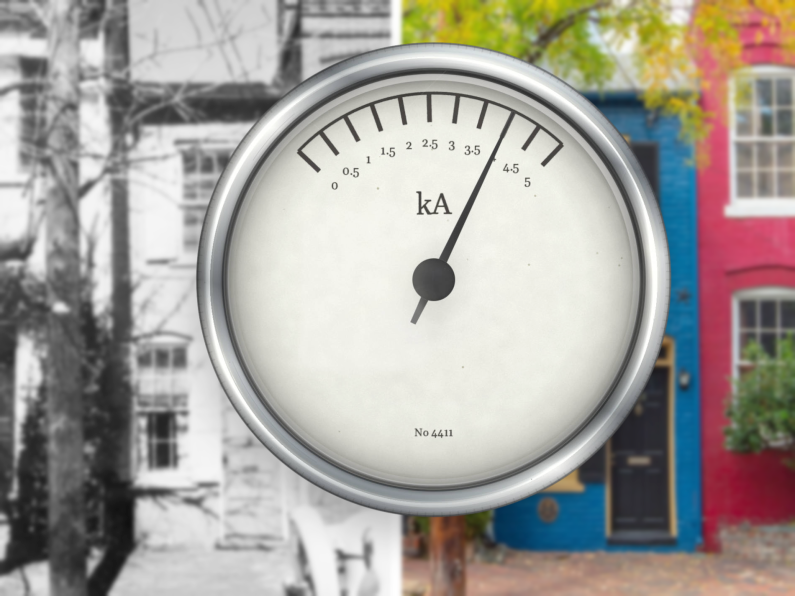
kA 4
